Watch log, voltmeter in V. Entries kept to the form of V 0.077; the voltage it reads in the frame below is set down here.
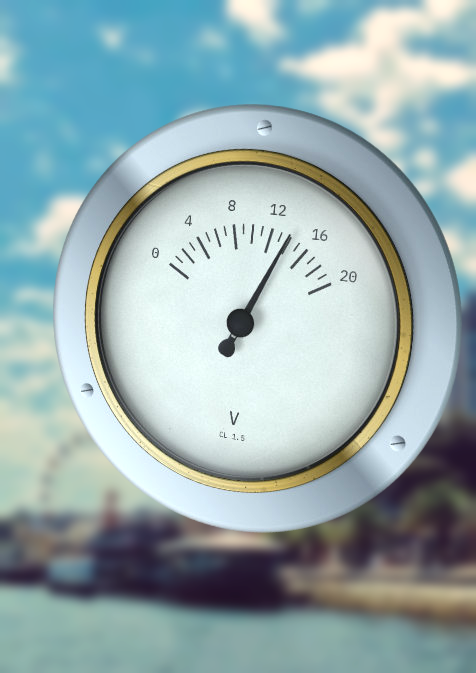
V 14
